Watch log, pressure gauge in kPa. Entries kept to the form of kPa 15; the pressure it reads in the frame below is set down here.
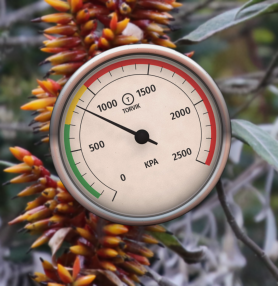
kPa 850
